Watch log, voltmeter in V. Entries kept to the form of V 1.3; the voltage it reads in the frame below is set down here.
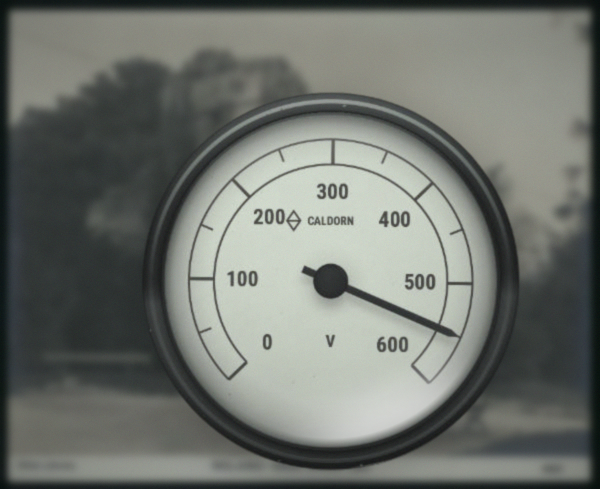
V 550
